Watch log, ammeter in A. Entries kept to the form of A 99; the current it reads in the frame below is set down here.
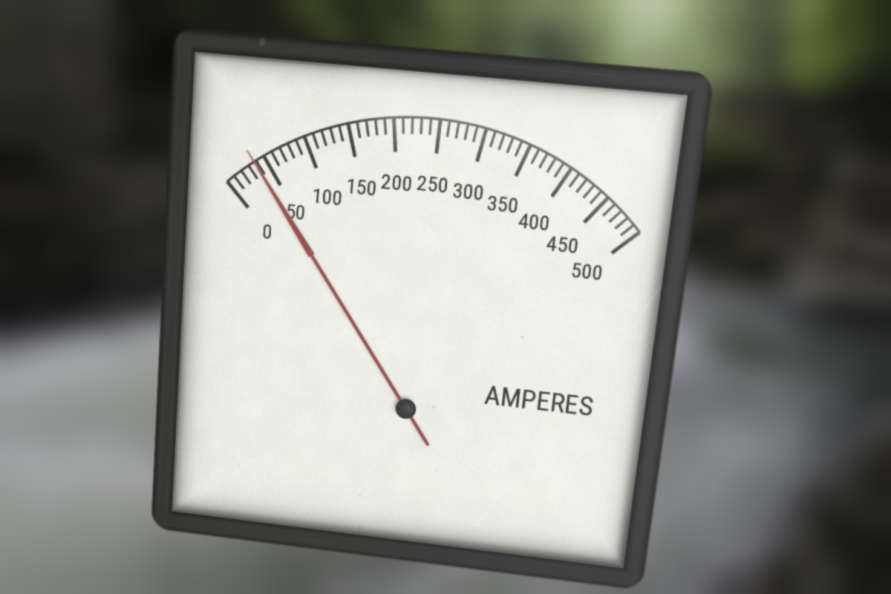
A 40
